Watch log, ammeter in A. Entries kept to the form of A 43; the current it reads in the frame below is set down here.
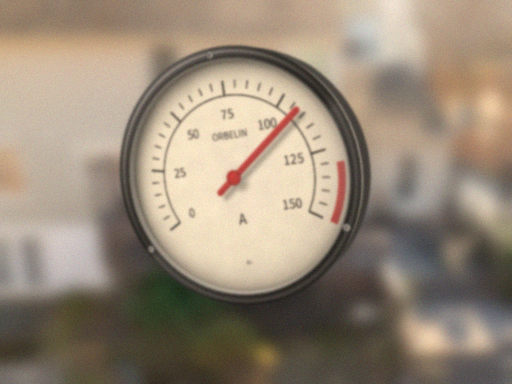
A 107.5
